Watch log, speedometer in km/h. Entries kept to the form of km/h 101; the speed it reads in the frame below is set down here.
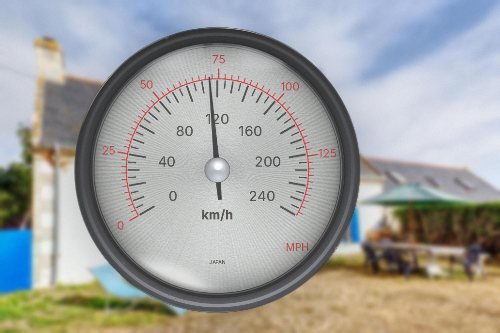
km/h 115
